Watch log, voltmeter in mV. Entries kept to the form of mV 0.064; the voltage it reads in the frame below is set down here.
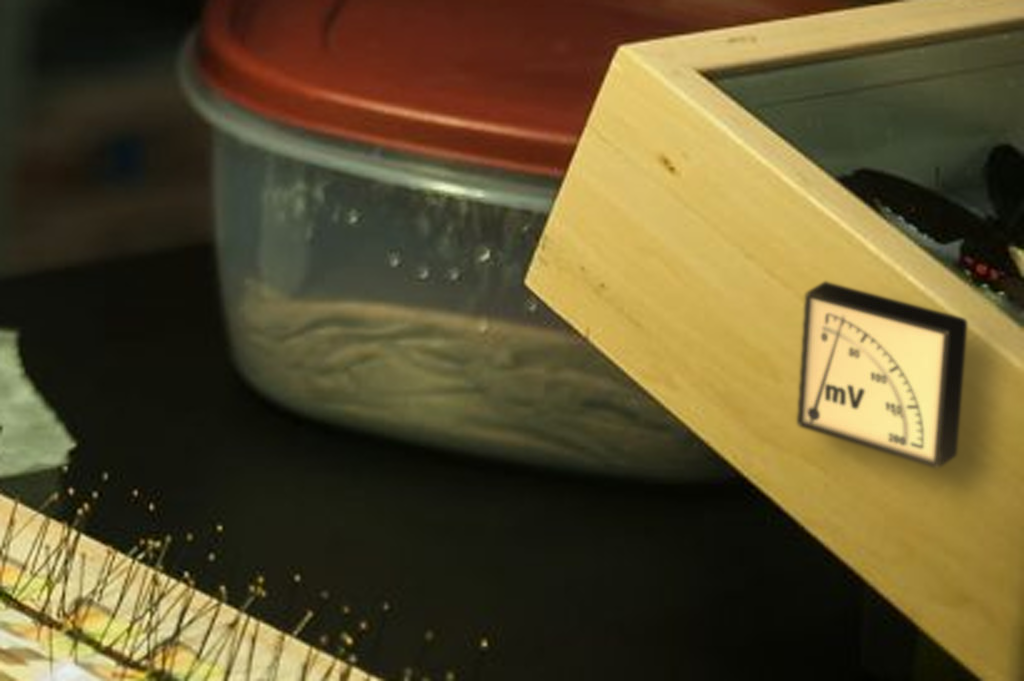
mV 20
